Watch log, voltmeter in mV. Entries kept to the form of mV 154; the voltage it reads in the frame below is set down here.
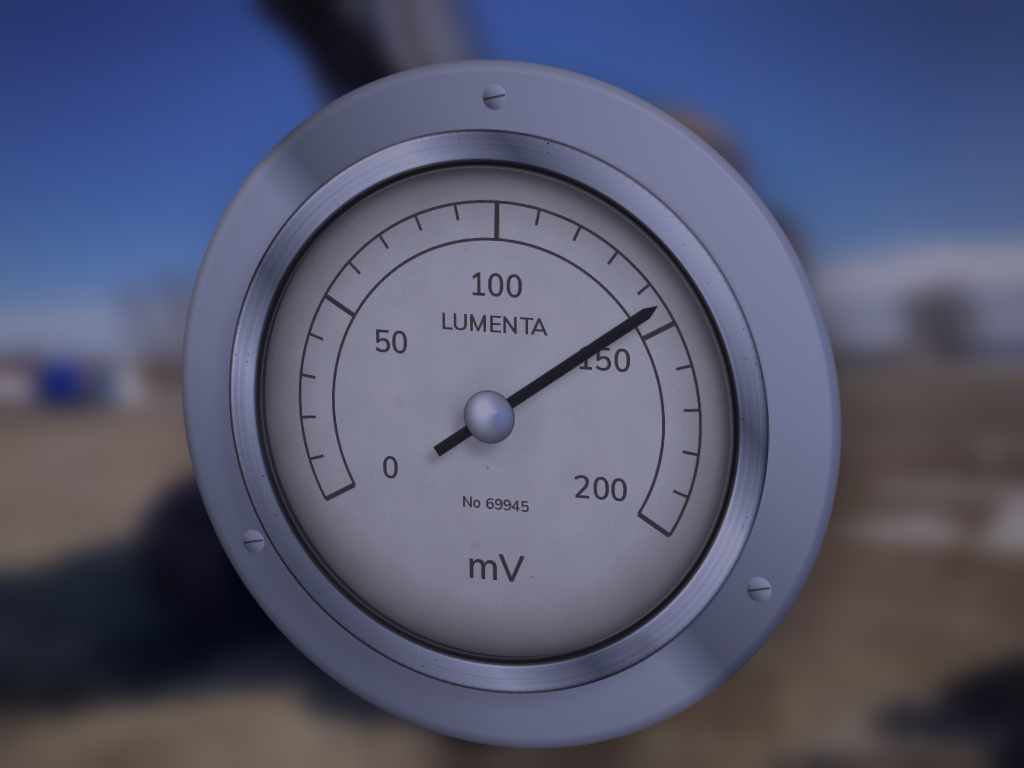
mV 145
